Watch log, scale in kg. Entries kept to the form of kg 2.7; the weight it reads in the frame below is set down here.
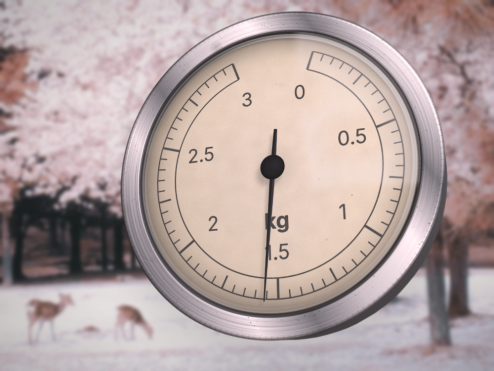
kg 1.55
